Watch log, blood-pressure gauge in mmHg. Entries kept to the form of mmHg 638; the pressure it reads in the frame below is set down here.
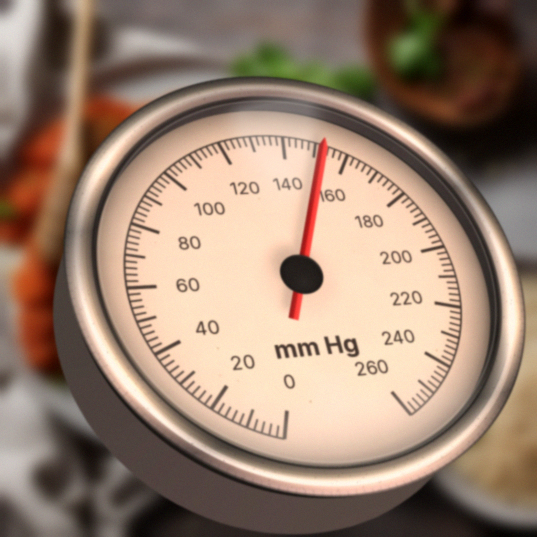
mmHg 152
